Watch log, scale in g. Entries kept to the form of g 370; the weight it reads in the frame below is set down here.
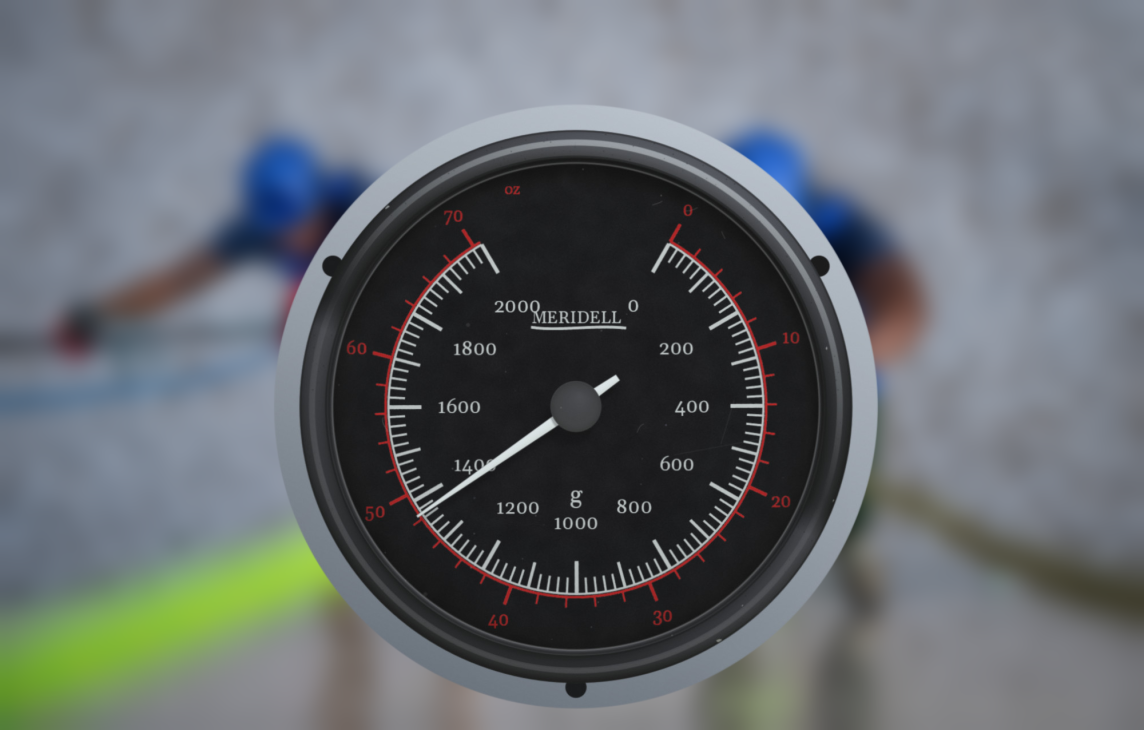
g 1370
